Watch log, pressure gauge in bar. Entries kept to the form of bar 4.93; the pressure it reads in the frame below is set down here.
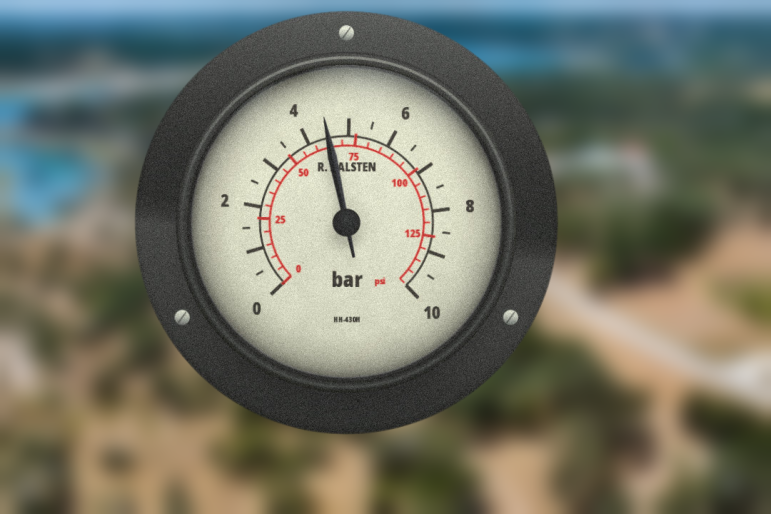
bar 4.5
